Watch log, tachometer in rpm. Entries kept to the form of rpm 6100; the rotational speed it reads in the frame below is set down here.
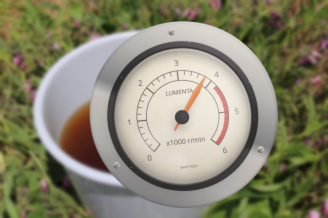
rpm 3800
